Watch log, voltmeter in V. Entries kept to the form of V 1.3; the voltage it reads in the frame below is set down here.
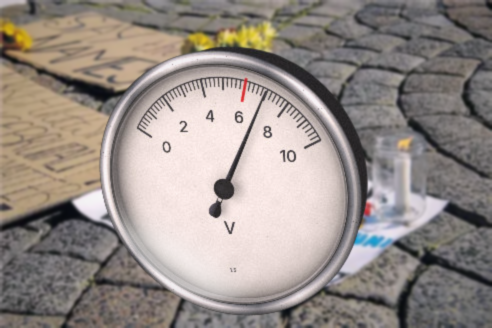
V 7
